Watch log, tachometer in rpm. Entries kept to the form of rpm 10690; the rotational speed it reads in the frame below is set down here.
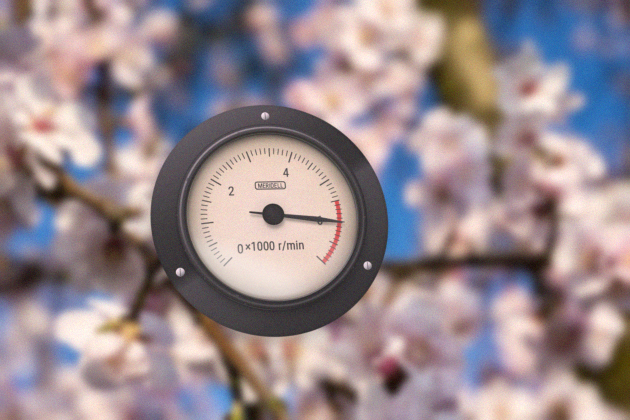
rpm 6000
